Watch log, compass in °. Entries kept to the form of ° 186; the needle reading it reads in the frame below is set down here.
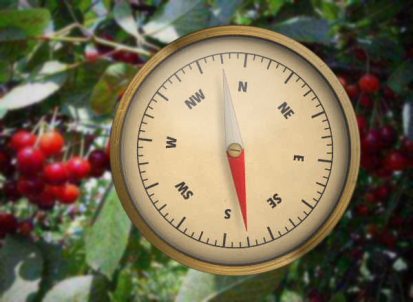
° 165
